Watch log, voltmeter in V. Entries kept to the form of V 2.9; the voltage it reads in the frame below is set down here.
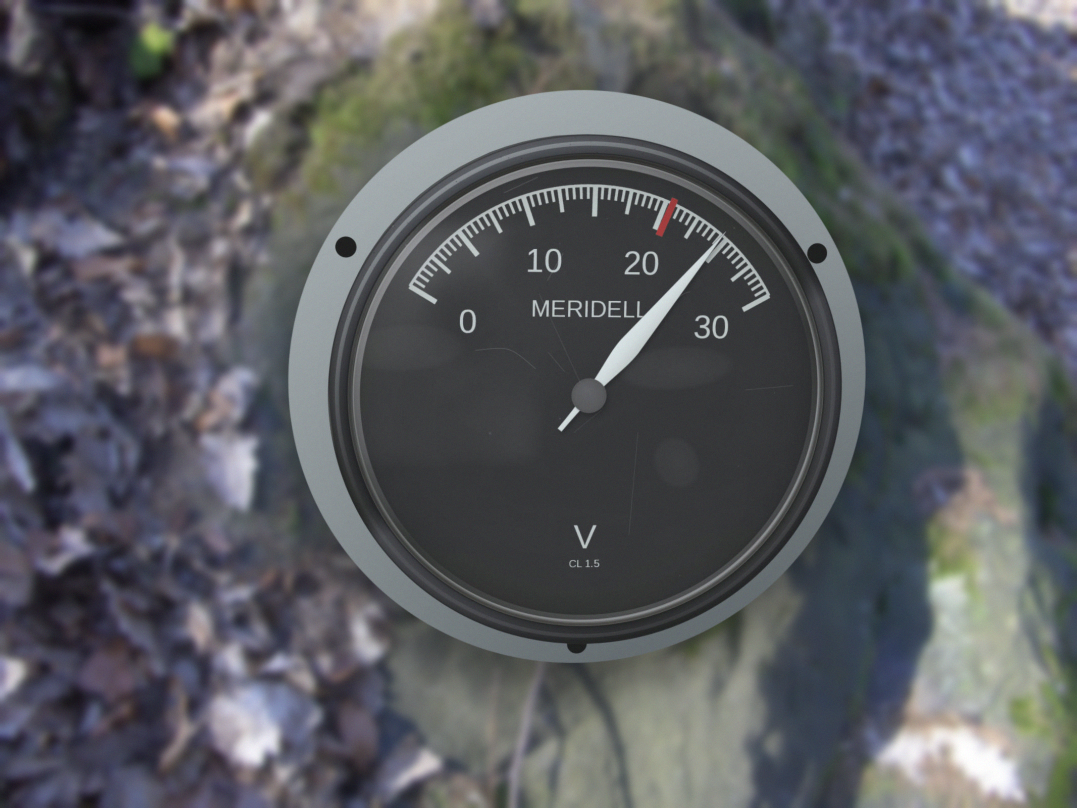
V 24.5
